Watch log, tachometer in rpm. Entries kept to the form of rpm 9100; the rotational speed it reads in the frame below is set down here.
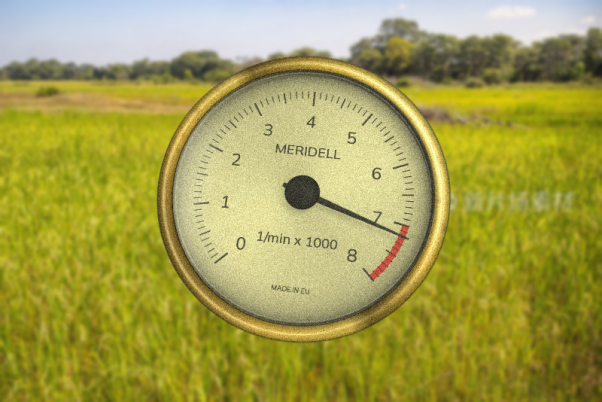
rpm 7200
